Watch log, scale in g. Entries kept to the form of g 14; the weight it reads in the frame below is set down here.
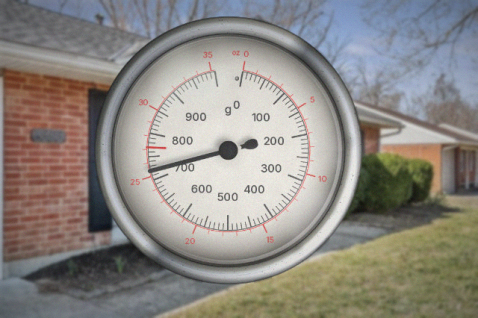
g 720
